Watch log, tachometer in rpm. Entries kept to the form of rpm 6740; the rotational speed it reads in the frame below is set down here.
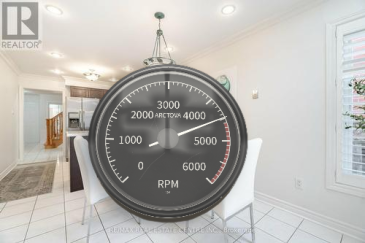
rpm 4500
